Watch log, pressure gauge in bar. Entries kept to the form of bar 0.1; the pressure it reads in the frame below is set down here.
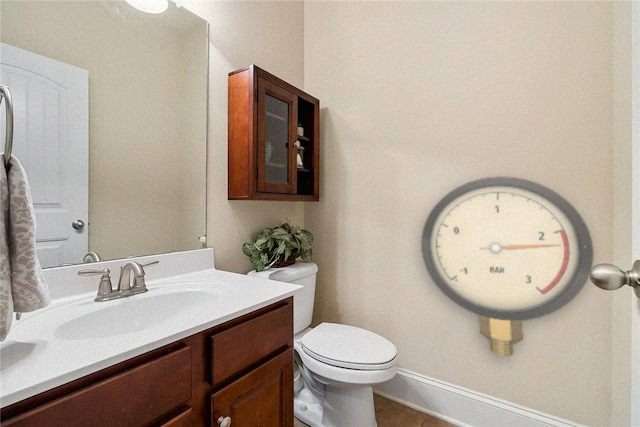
bar 2.2
